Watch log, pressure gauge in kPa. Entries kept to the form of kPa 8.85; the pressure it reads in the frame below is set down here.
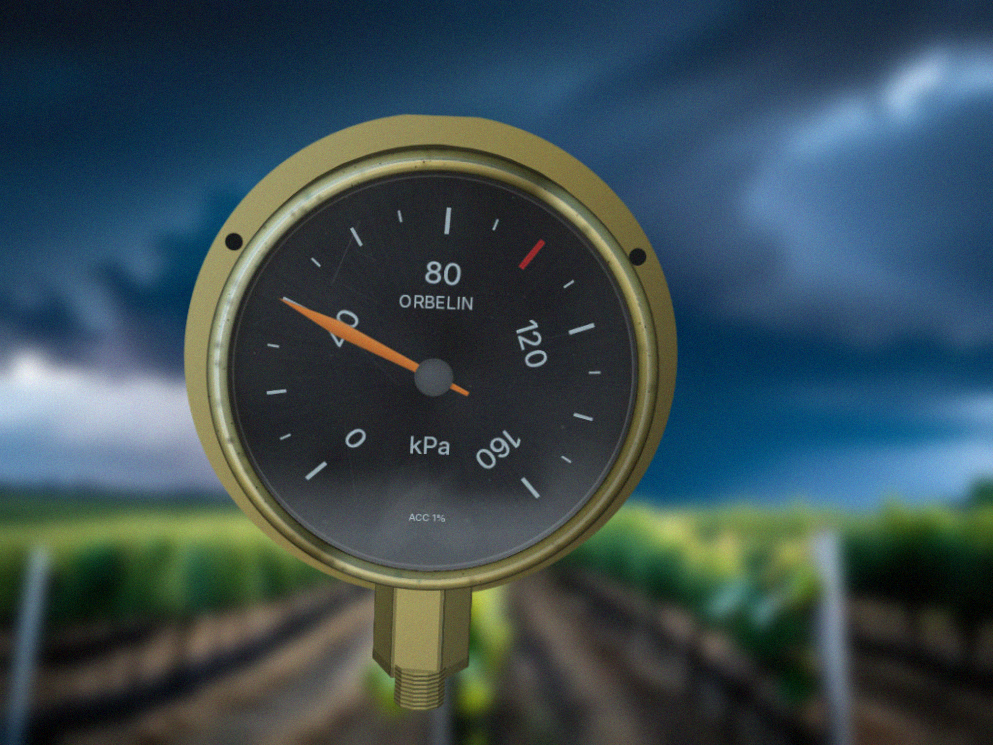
kPa 40
